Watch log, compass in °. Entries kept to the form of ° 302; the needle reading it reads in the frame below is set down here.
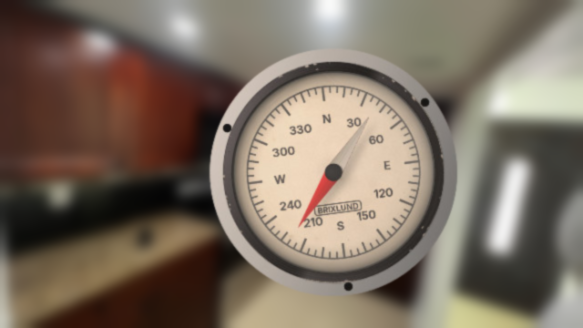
° 220
